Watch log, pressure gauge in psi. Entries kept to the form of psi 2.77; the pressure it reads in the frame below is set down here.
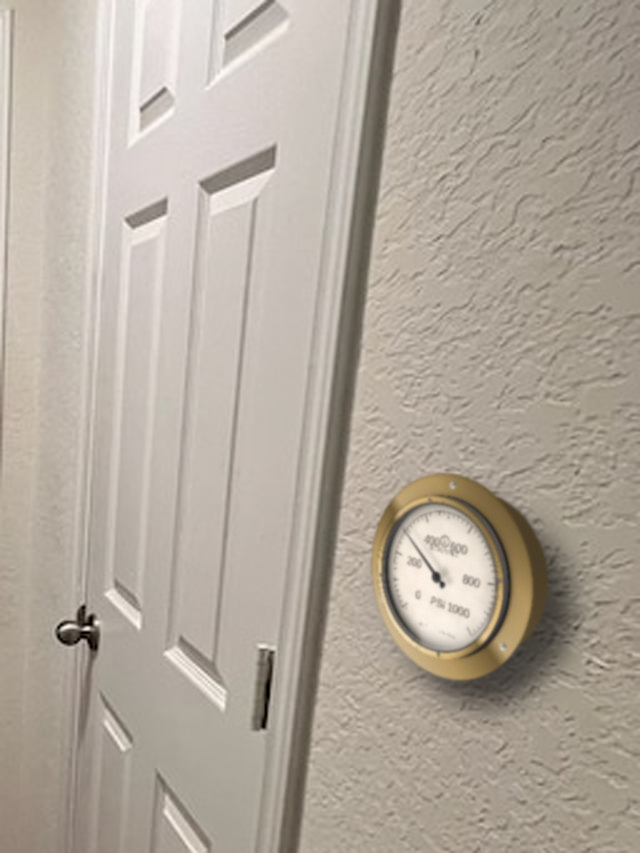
psi 300
